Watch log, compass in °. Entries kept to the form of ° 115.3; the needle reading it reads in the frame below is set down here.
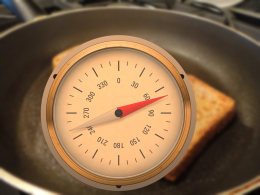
° 70
